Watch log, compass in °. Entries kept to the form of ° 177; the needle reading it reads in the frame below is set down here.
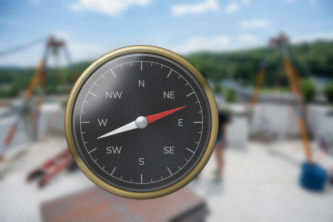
° 70
